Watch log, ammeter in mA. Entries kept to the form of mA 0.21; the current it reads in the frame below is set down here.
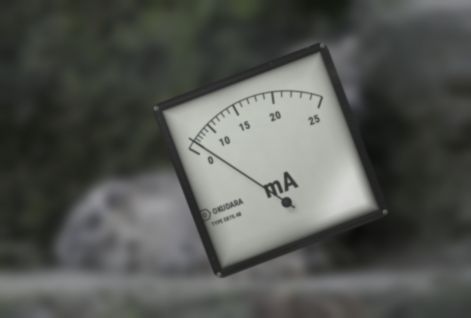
mA 5
